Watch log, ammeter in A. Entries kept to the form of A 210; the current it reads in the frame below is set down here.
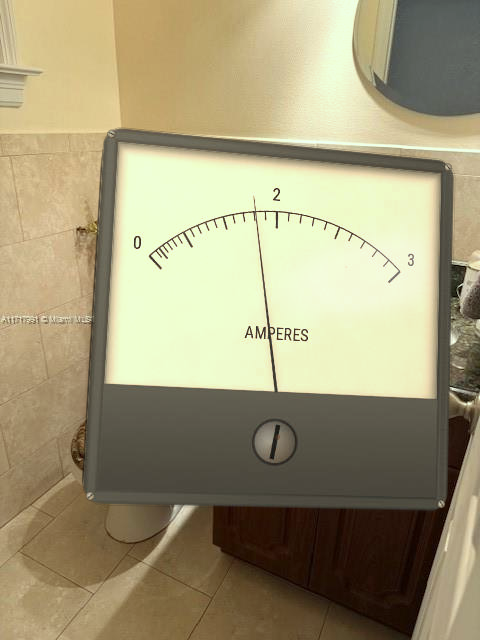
A 1.8
